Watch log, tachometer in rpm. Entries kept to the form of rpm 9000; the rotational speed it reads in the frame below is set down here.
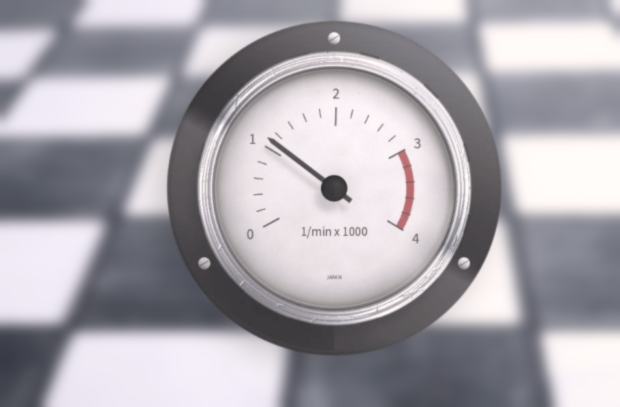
rpm 1100
